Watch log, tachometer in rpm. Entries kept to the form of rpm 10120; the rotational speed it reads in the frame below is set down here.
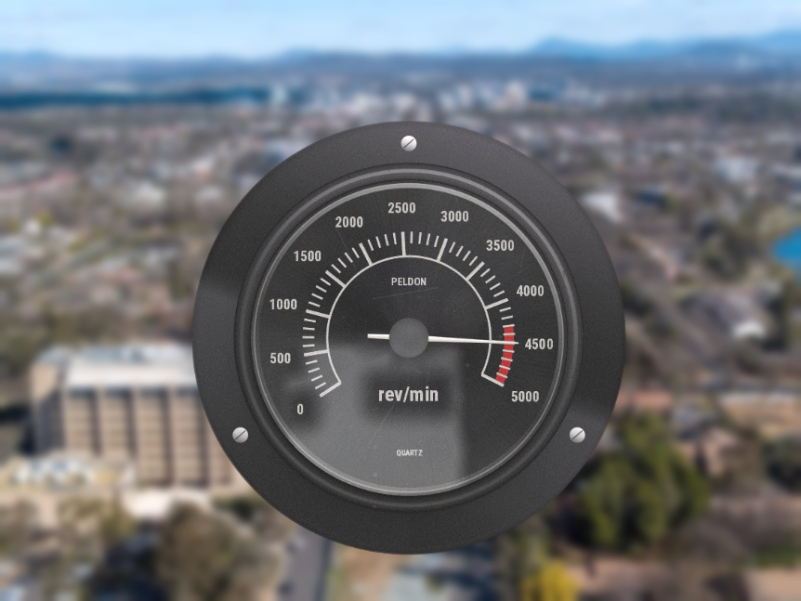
rpm 4500
